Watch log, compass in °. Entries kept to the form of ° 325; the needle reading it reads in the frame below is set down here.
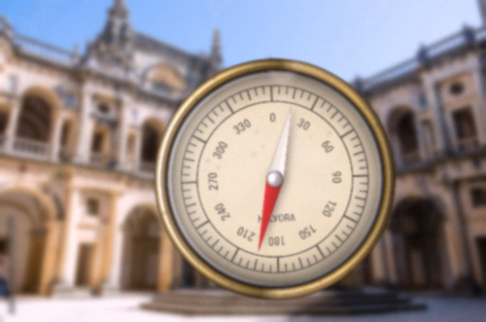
° 195
